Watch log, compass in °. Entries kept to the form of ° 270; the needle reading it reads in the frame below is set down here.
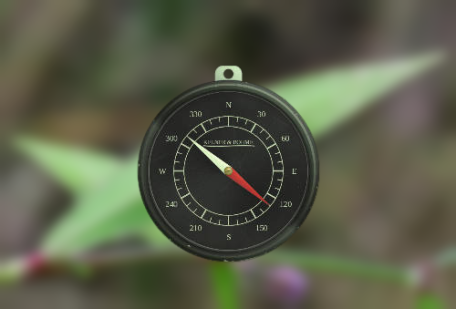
° 130
